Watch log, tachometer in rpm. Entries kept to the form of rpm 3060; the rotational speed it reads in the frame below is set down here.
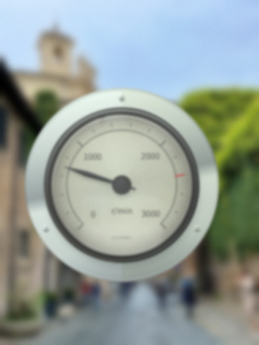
rpm 700
